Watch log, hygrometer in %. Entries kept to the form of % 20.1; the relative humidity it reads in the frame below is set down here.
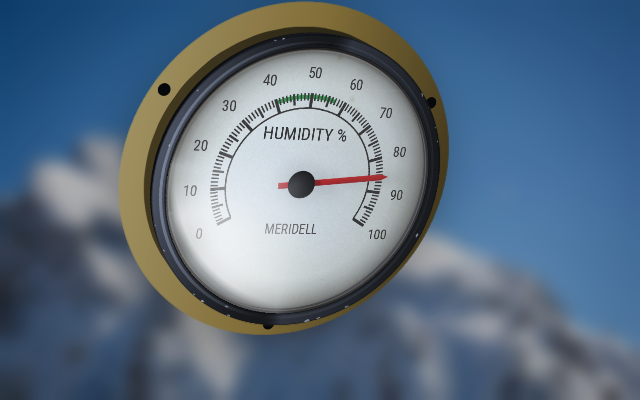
% 85
